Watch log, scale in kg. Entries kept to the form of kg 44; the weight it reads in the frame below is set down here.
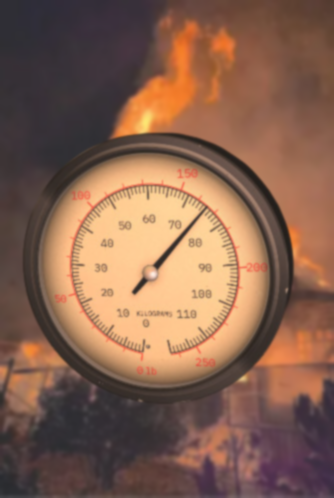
kg 75
